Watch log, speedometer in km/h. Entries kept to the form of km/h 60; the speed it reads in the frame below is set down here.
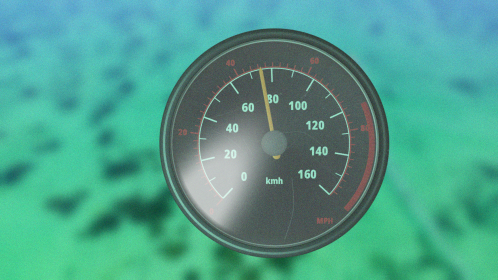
km/h 75
